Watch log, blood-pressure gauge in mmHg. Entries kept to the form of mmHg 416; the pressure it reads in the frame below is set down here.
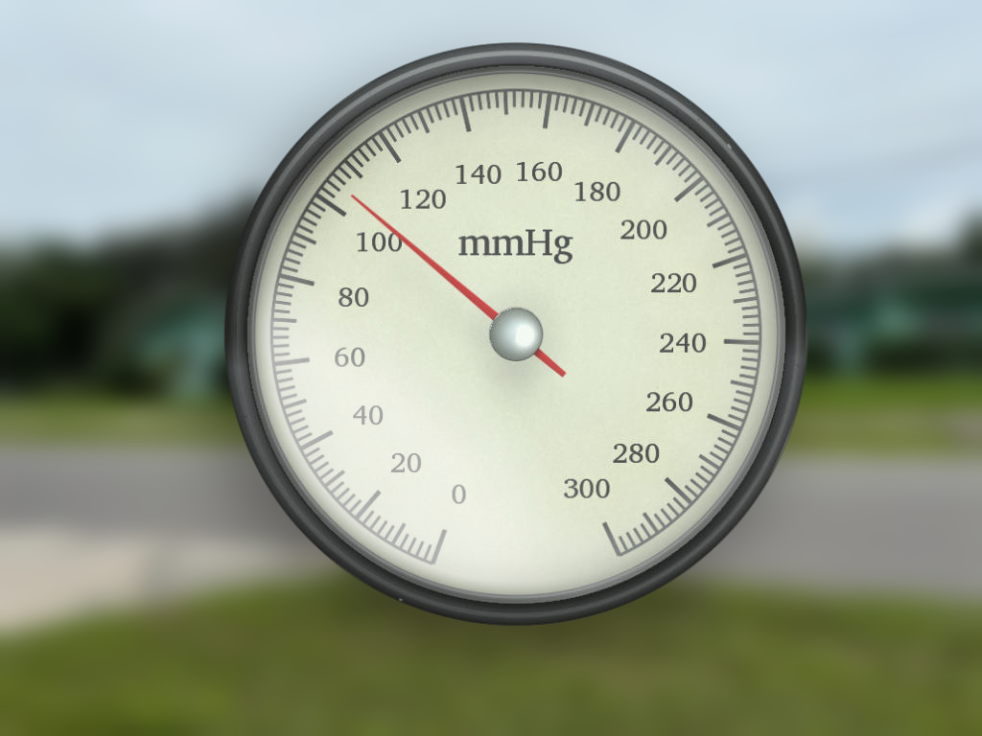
mmHg 105
